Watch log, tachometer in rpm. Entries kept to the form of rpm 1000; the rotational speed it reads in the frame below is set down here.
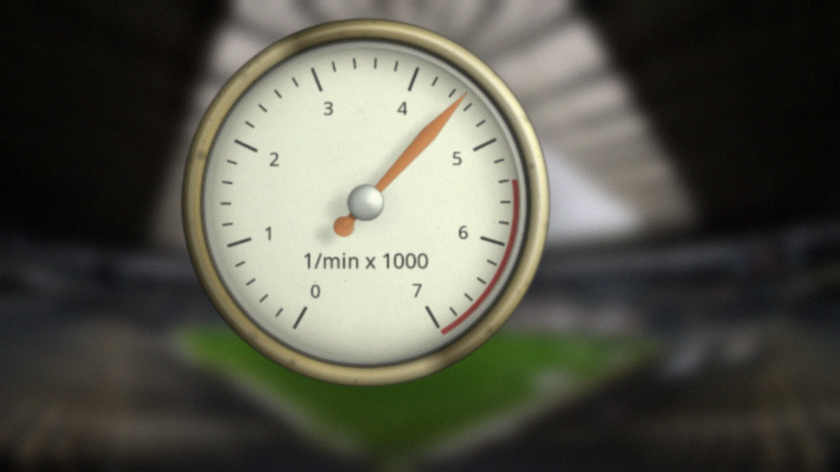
rpm 4500
